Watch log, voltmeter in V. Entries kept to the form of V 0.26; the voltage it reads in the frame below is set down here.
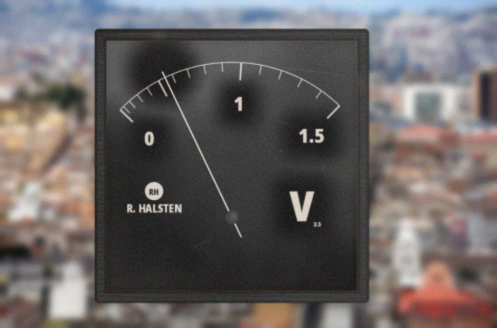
V 0.55
